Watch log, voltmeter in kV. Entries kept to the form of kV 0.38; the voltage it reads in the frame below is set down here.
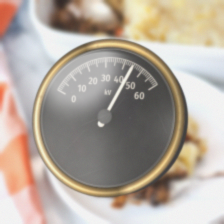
kV 45
